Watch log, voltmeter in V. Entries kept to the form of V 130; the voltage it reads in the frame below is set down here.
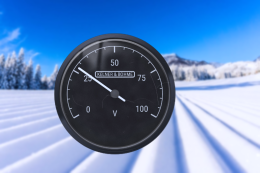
V 27.5
